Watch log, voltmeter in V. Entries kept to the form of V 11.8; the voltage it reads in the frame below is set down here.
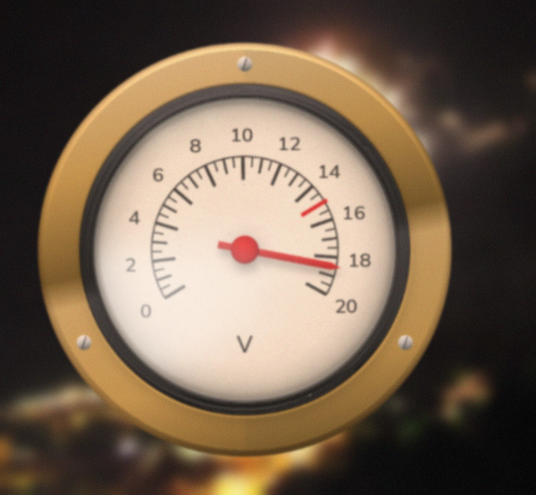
V 18.5
